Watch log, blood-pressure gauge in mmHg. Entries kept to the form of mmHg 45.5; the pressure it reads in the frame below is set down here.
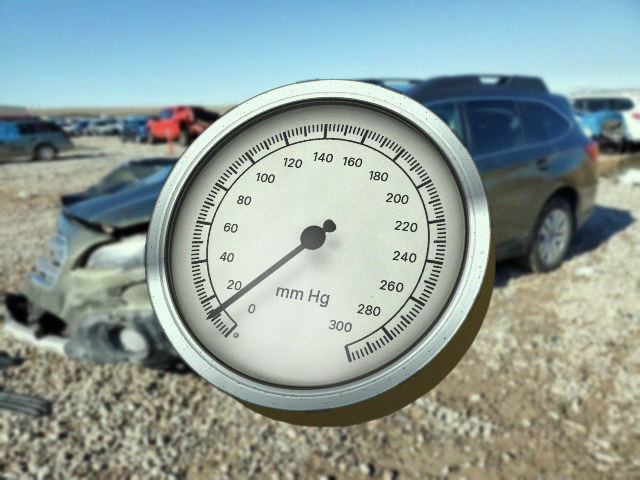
mmHg 10
